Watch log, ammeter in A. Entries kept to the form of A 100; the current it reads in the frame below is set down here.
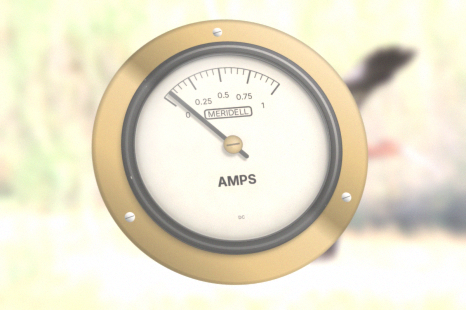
A 0.05
